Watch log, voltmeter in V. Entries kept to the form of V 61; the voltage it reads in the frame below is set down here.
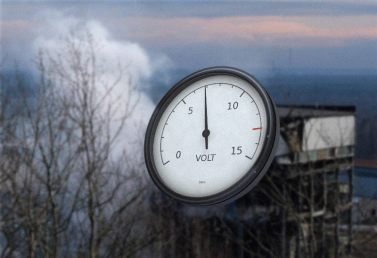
V 7
